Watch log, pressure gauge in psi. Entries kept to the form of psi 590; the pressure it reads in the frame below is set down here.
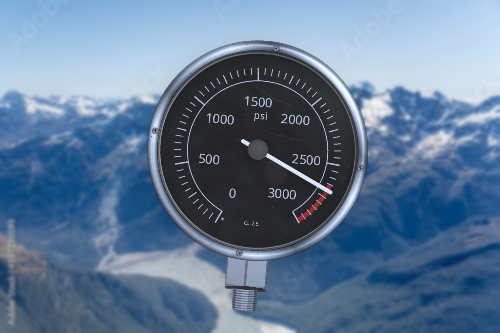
psi 2700
